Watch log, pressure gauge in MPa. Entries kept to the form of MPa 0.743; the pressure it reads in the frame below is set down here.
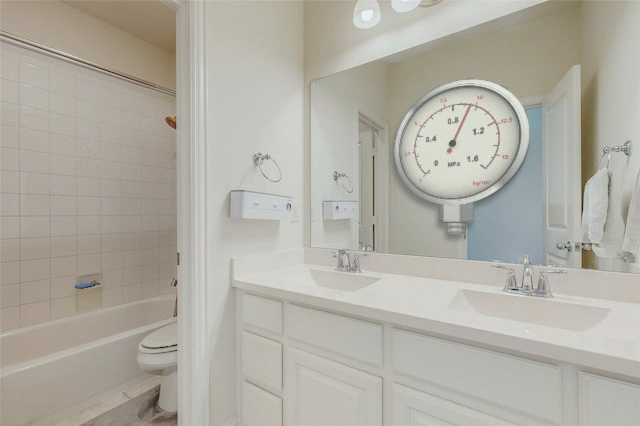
MPa 0.95
